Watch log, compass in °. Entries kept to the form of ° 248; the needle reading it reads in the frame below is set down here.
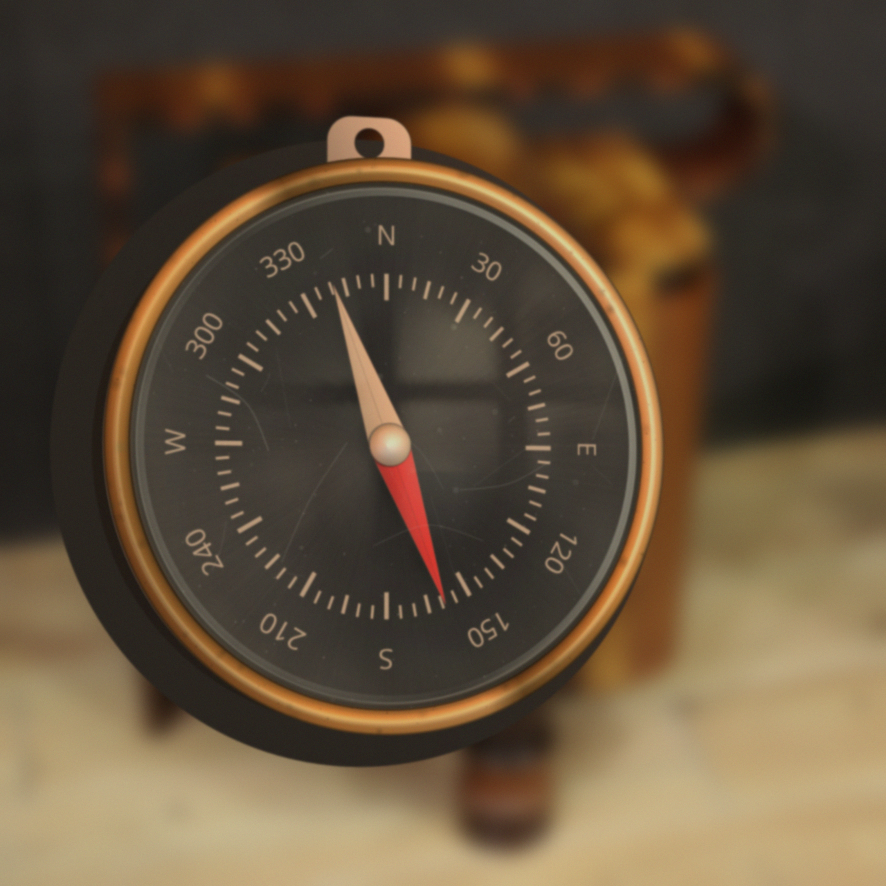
° 160
